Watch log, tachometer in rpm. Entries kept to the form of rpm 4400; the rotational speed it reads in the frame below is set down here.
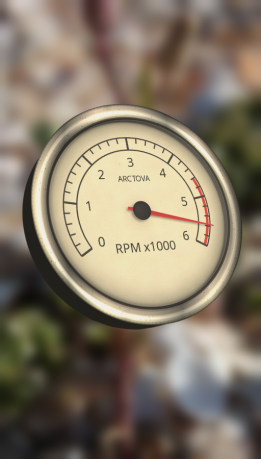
rpm 5600
